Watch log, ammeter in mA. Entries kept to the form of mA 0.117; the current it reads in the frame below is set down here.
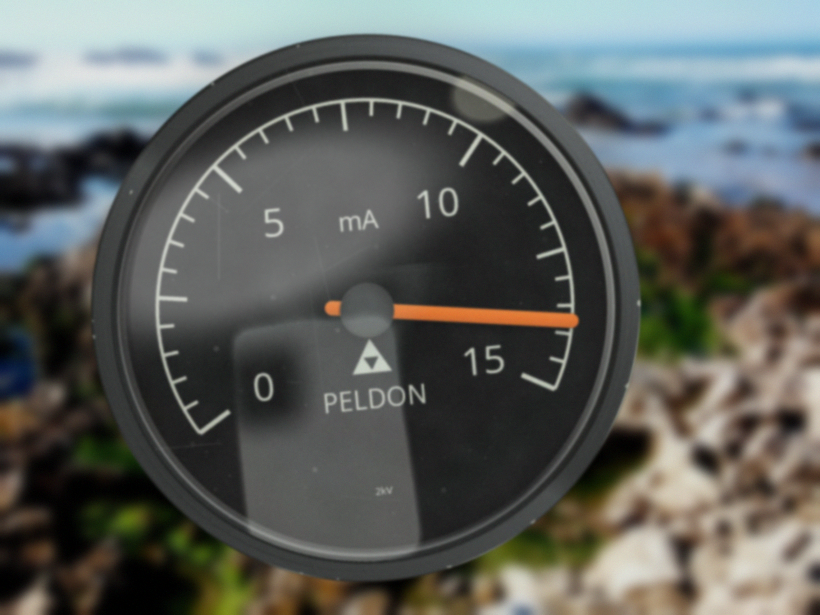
mA 13.75
